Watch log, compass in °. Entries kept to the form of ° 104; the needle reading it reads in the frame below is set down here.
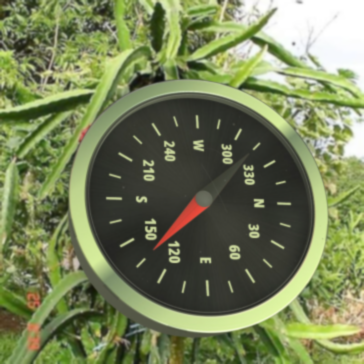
° 135
